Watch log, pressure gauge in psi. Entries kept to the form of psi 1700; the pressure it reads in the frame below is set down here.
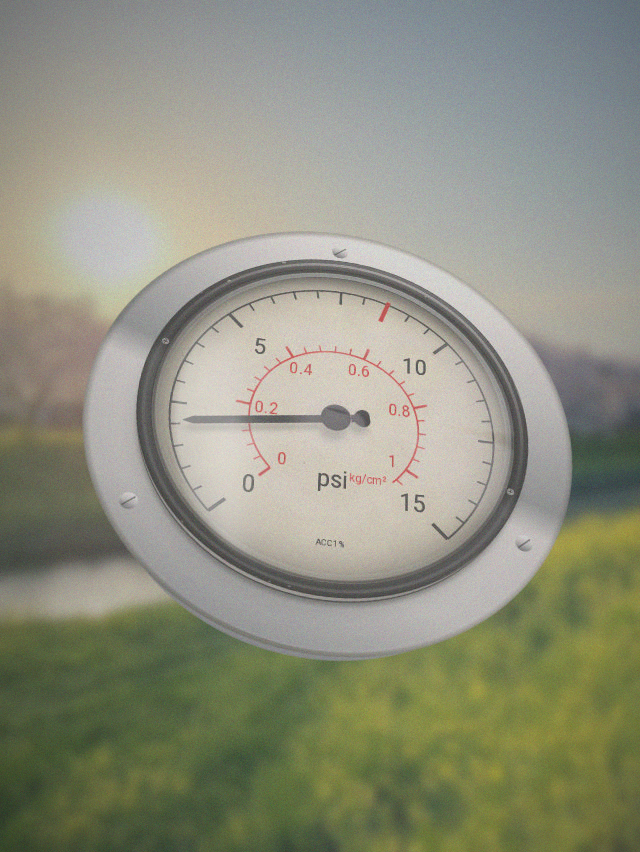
psi 2
